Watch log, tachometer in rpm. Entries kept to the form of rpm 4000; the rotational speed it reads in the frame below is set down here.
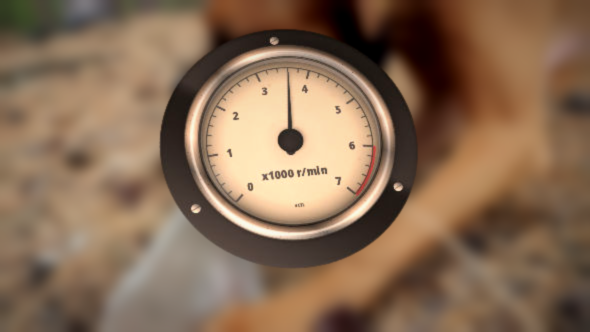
rpm 3600
